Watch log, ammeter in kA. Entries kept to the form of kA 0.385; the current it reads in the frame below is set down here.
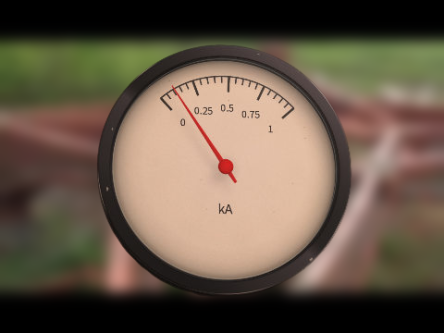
kA 0.1
